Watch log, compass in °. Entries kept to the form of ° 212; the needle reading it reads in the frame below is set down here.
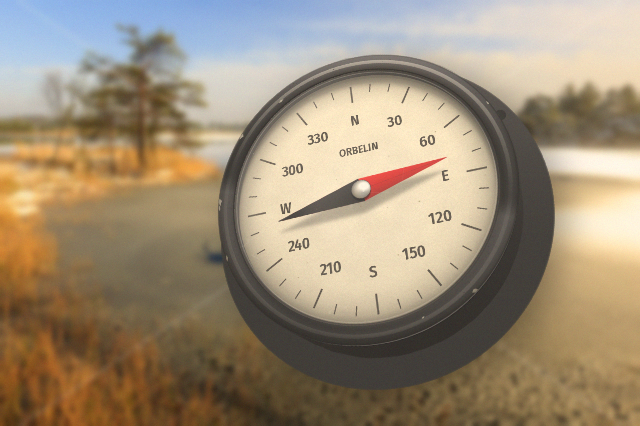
° 80
